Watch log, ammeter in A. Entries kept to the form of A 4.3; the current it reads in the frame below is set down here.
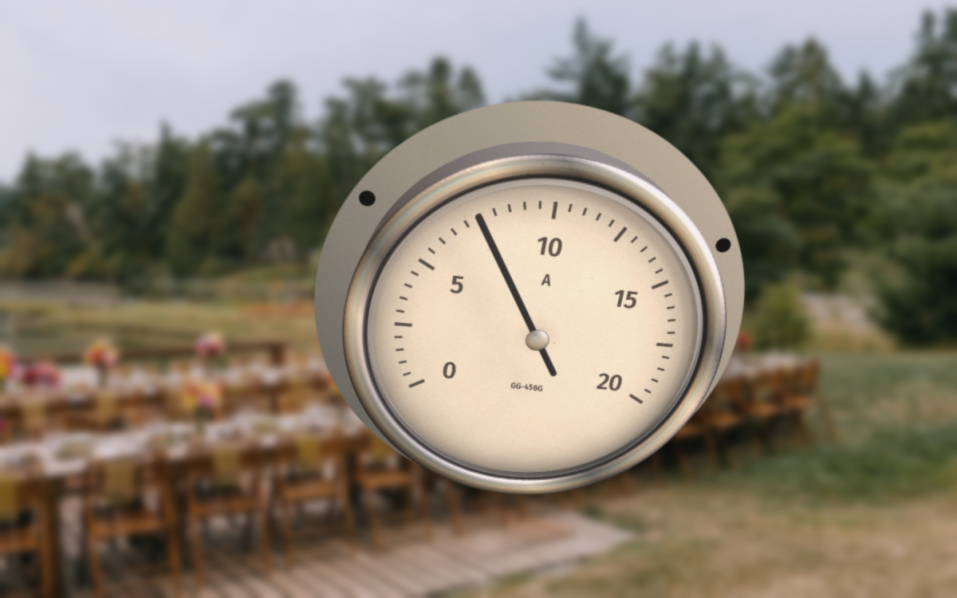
A 7.5
